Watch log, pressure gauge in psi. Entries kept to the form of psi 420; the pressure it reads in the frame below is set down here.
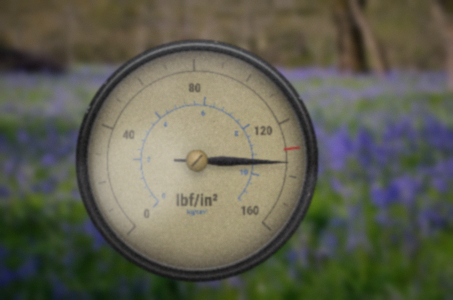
psi 135
